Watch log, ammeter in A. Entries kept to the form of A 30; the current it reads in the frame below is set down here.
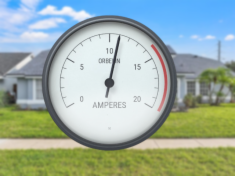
A 11
